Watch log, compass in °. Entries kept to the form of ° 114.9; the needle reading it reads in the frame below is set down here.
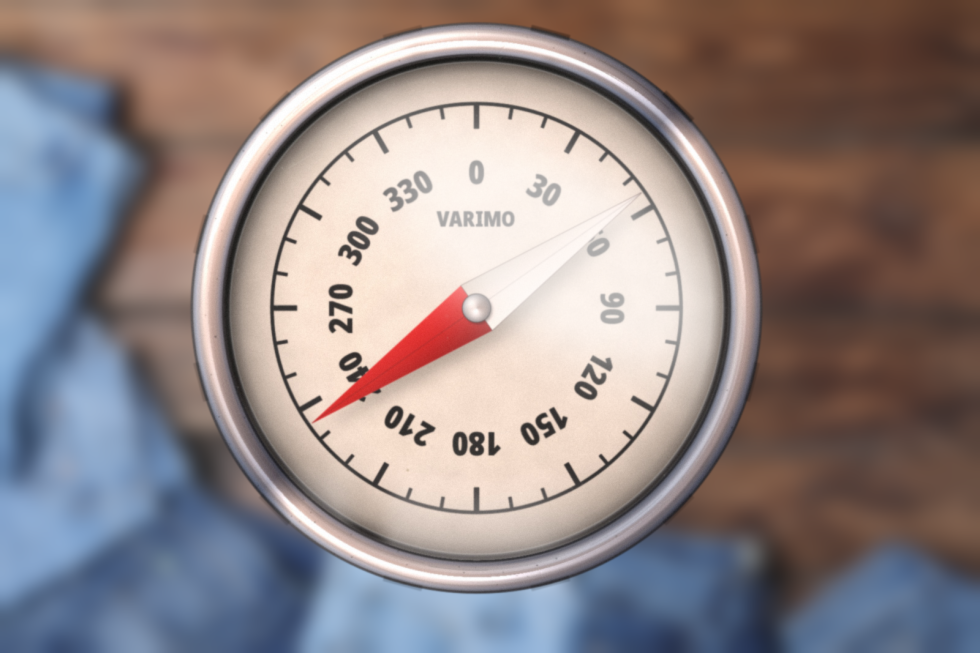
° 235
